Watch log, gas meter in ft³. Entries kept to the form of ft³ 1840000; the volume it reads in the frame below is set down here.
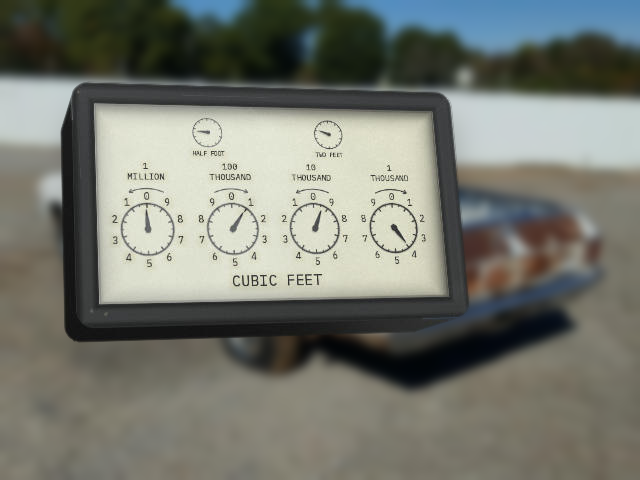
ft³ 9400
